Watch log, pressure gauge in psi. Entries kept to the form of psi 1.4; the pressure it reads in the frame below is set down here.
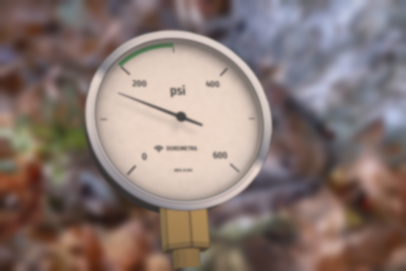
psi 150
